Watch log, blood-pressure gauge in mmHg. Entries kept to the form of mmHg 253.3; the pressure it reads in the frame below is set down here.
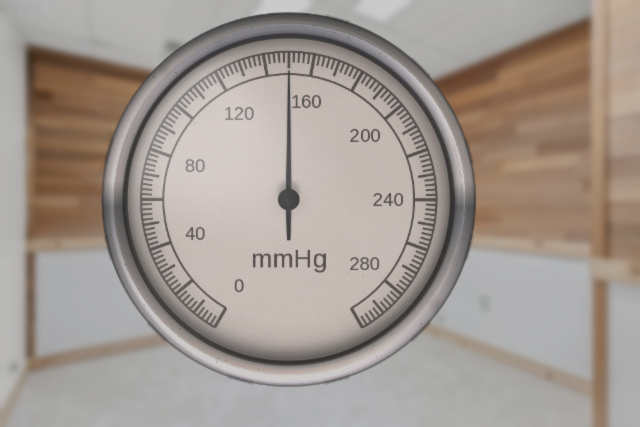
mmHg 150
